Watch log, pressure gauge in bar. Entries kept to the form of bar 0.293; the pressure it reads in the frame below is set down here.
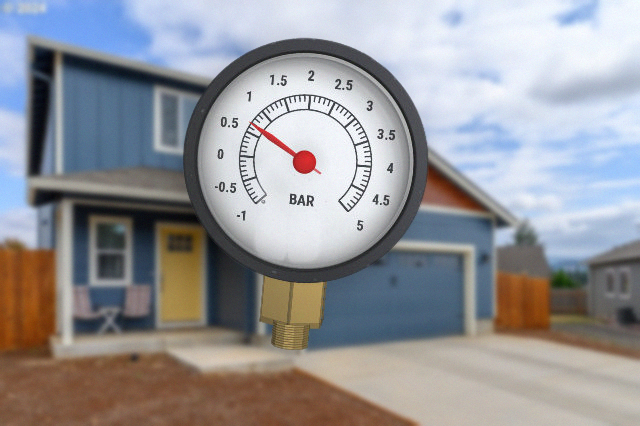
bar 0.7
